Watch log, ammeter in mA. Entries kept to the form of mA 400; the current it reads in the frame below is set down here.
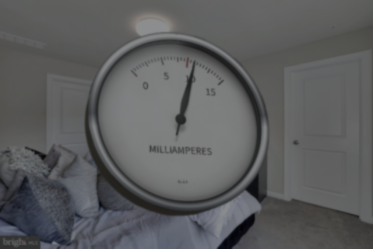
mA 10
